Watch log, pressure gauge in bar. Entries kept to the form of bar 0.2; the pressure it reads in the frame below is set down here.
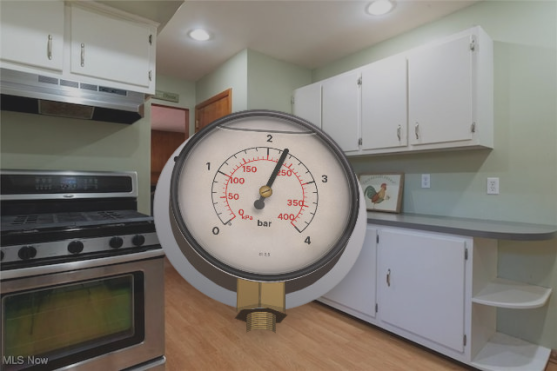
bar 2.3
